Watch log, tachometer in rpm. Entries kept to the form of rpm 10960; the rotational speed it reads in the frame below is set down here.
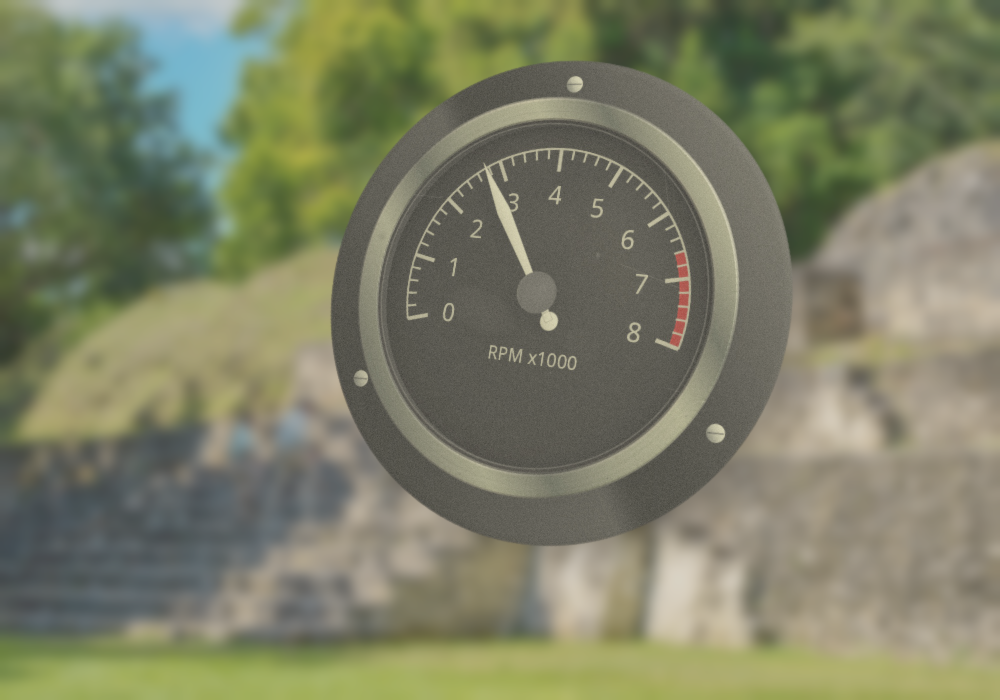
rpm 2800
